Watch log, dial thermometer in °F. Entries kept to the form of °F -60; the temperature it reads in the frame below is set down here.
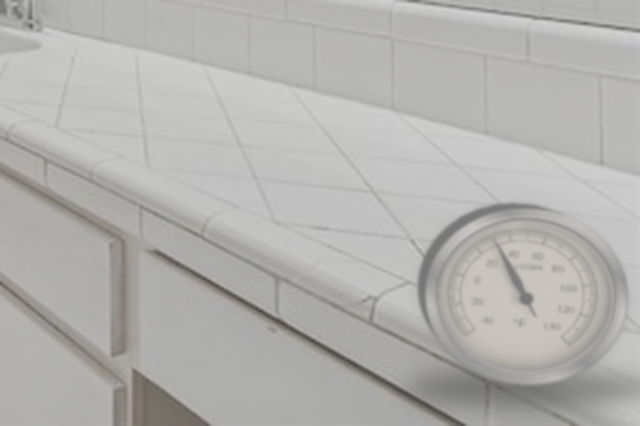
°F 30
